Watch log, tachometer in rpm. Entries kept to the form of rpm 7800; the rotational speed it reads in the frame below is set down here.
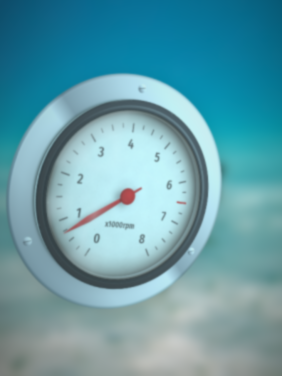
rpm 750
